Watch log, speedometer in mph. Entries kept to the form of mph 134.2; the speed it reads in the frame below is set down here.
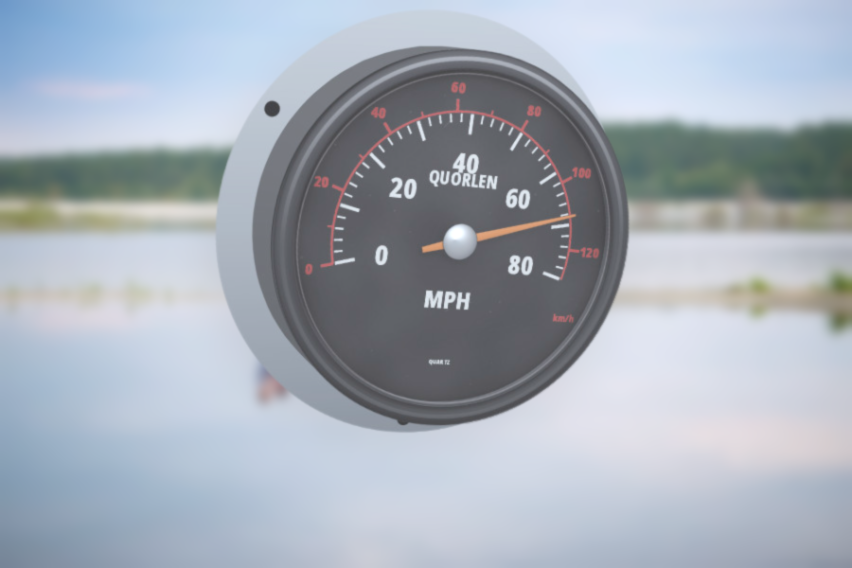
mph 68
